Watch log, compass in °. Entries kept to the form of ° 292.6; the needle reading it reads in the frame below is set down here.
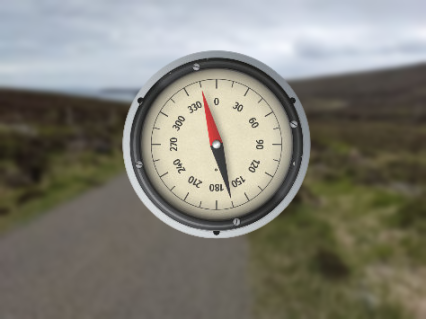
° 345
